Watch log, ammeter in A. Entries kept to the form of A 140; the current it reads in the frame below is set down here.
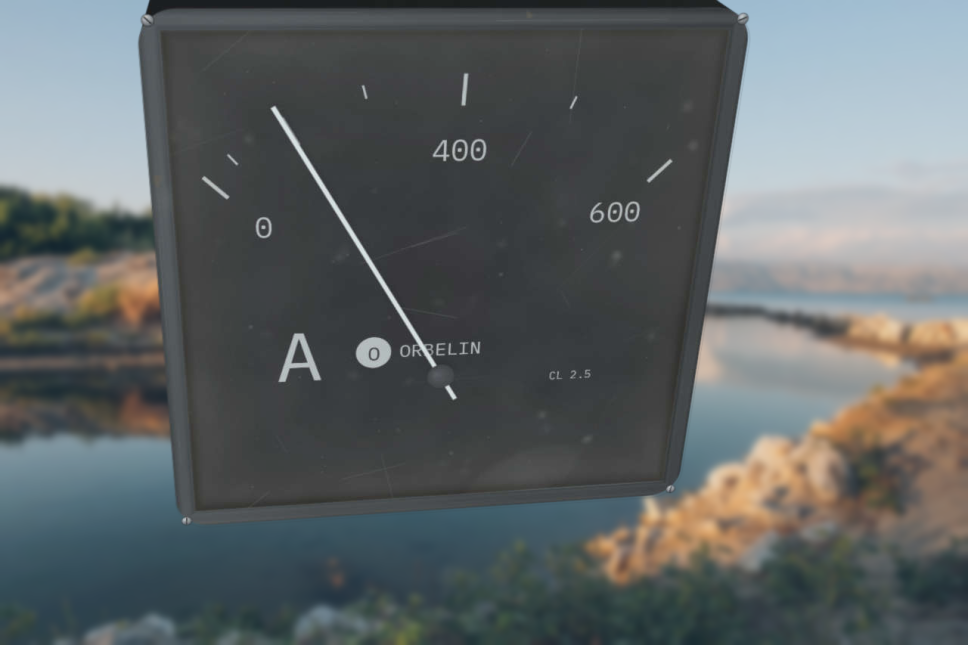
A 200
